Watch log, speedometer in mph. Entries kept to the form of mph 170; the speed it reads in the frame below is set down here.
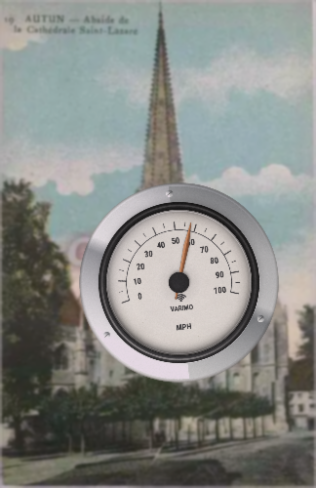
mph 57.5
